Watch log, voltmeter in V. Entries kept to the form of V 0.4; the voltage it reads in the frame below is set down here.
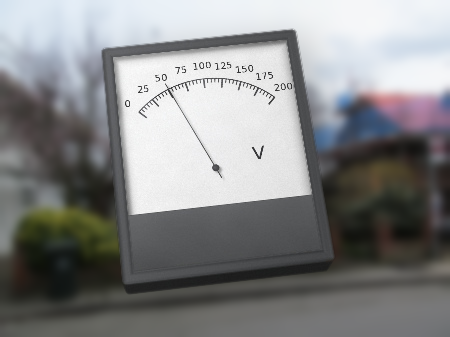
V 50
